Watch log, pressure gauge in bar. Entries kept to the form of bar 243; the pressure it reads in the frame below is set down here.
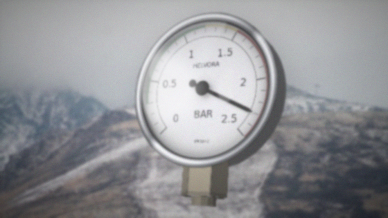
bar 2.3
